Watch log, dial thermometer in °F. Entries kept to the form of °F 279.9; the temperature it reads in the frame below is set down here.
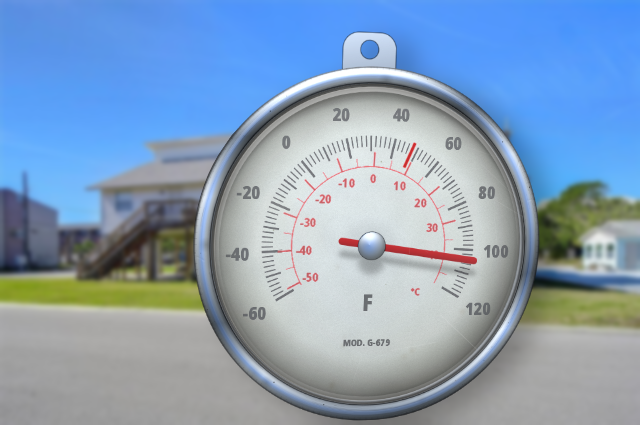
°F 104
